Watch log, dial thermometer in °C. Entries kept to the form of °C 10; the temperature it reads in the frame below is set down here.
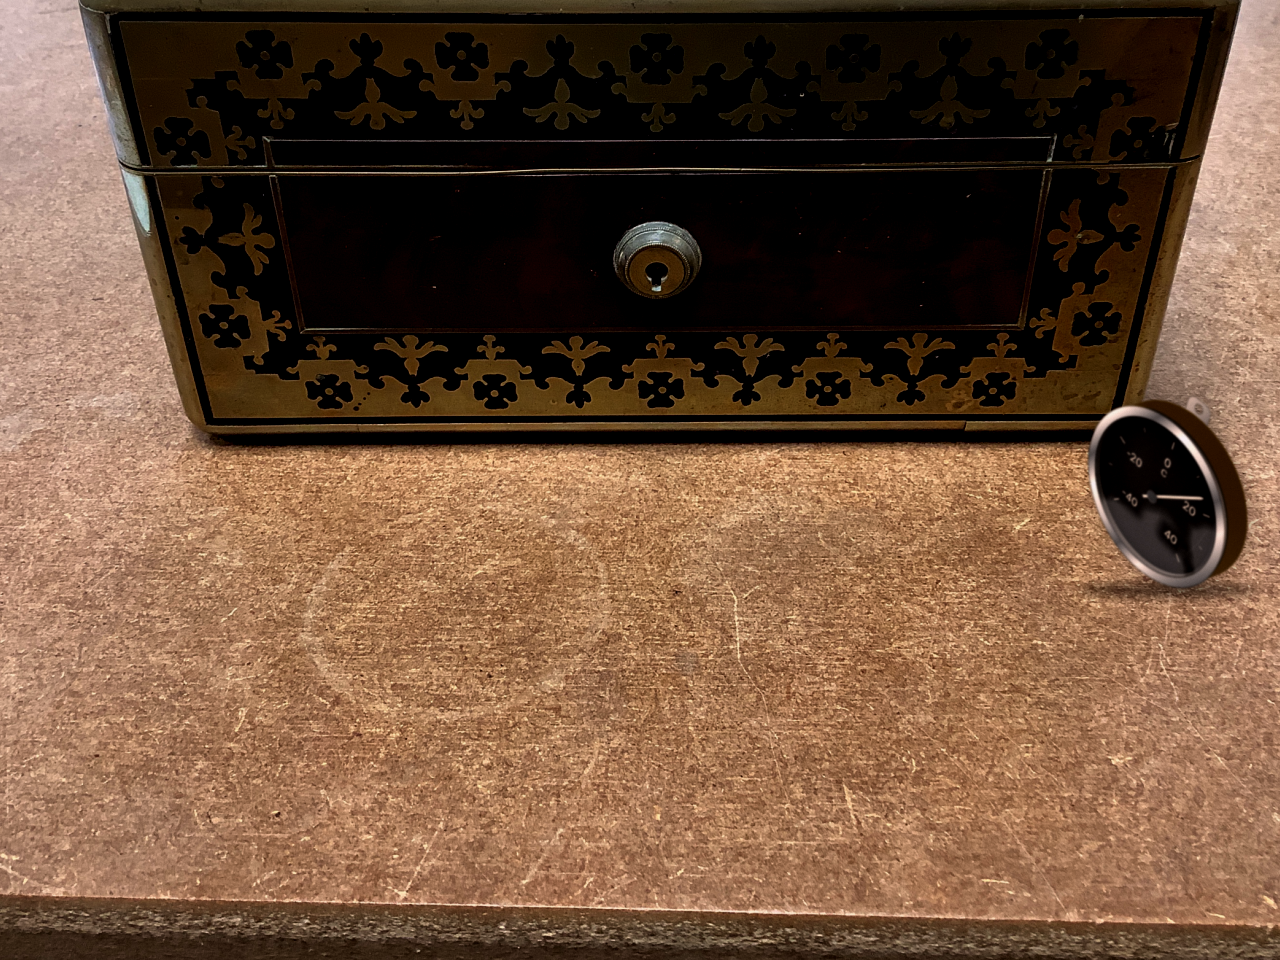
°C 15
